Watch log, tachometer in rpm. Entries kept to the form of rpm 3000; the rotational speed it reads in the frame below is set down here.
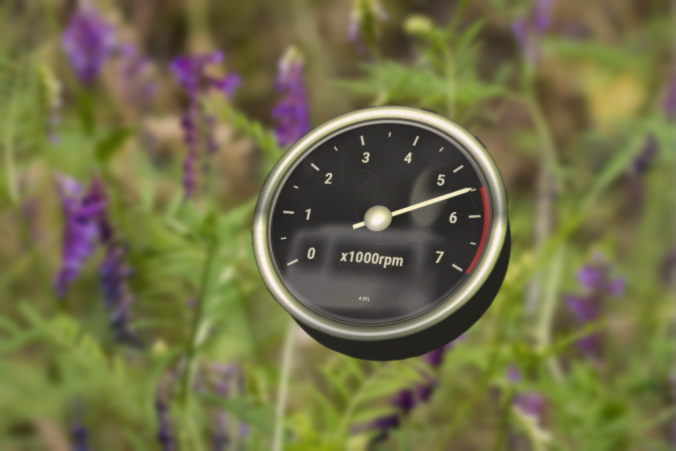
rpm 5500
